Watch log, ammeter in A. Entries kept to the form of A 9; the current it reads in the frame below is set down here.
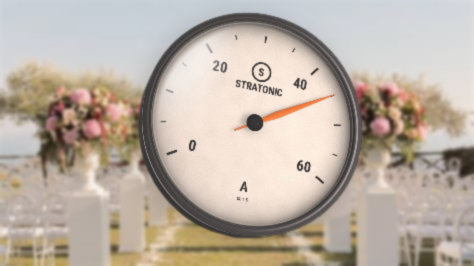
A 45
